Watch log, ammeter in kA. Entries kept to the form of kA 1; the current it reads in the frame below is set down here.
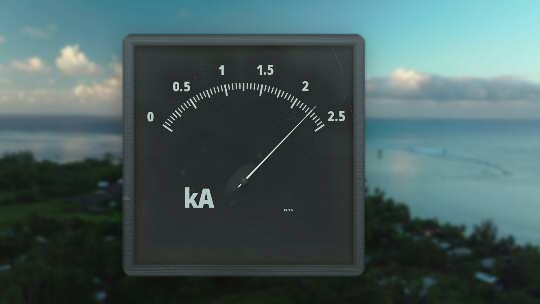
kA 2.25
